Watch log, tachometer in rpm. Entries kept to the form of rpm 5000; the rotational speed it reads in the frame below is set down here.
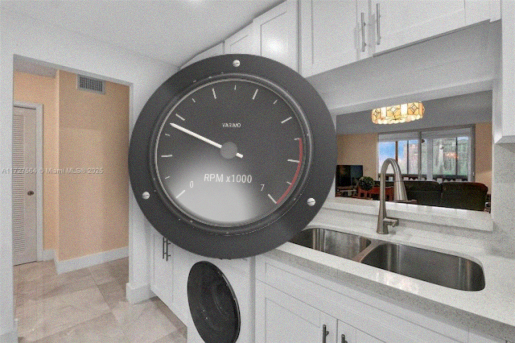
rpm 1750
